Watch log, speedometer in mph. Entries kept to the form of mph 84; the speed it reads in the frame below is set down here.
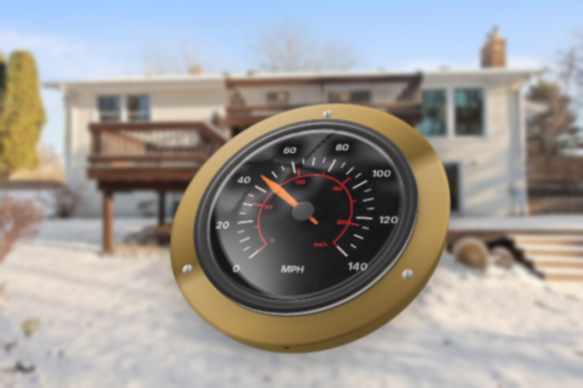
mph 45
